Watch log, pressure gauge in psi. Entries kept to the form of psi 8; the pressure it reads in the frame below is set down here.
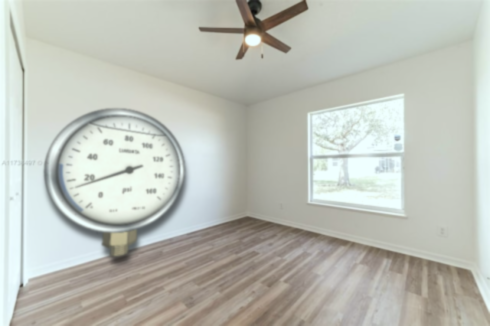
psi 15
